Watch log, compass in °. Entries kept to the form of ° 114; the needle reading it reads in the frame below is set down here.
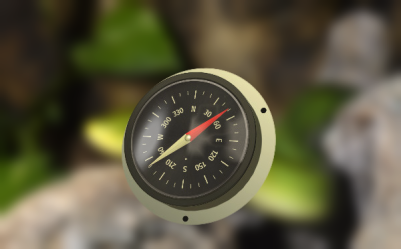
° 50
